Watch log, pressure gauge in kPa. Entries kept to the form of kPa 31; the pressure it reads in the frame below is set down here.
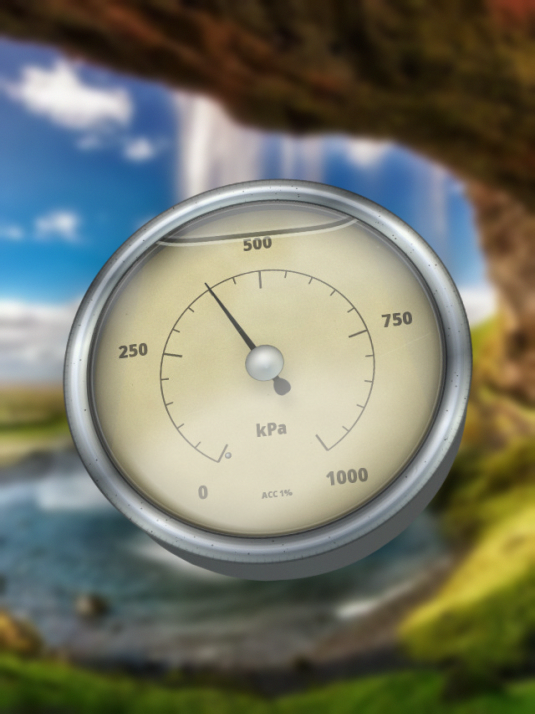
kPa 400
